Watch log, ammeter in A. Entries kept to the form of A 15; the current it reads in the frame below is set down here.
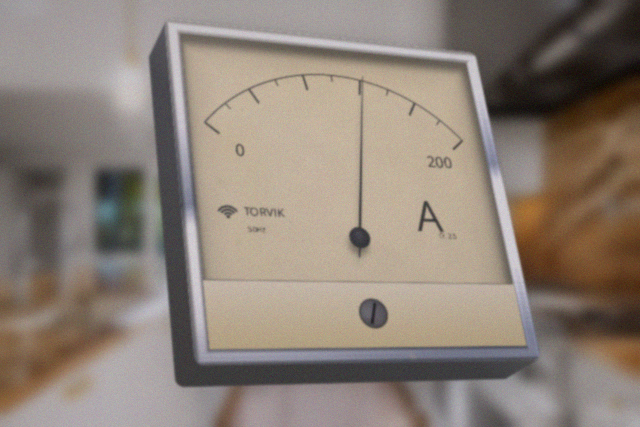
A 120
